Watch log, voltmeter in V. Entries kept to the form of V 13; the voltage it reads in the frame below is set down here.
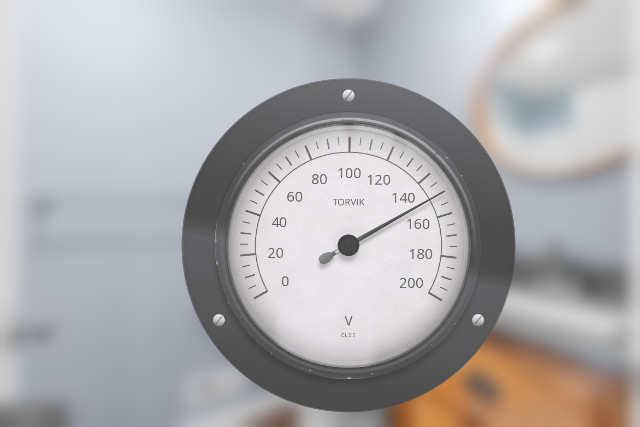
V 150
